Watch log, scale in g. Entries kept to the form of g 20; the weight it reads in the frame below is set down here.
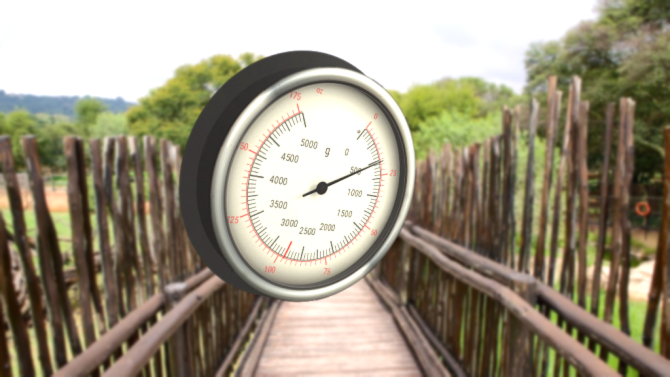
g 500
